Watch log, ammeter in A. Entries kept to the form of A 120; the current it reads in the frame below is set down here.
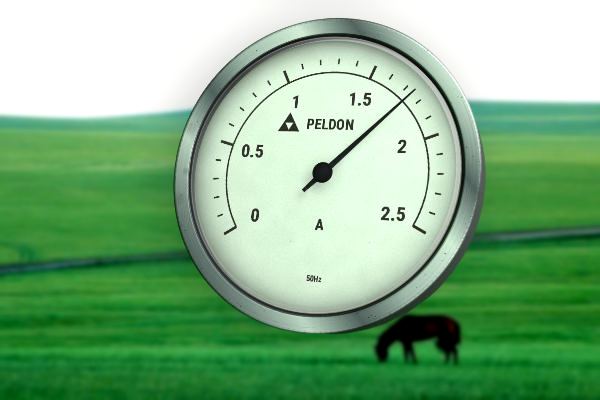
A 1.75
